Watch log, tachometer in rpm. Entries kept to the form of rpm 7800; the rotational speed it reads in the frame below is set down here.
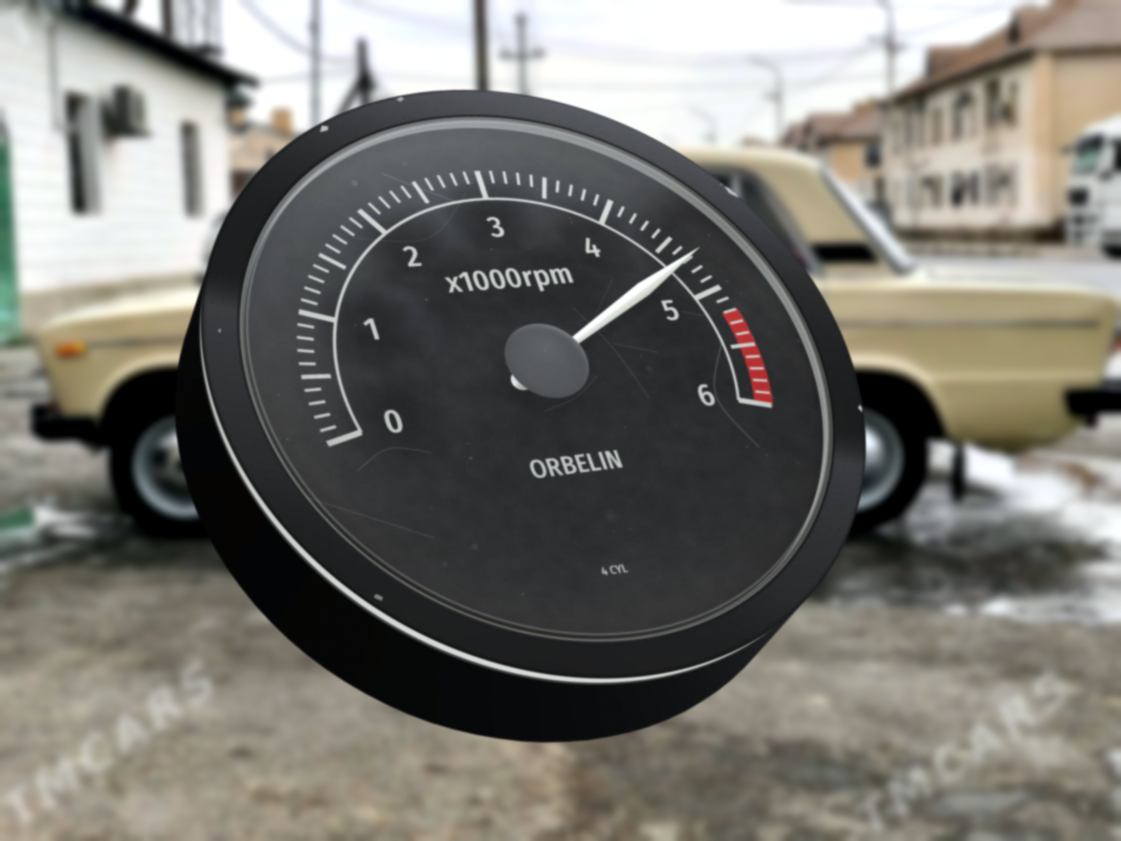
rpm 4700
